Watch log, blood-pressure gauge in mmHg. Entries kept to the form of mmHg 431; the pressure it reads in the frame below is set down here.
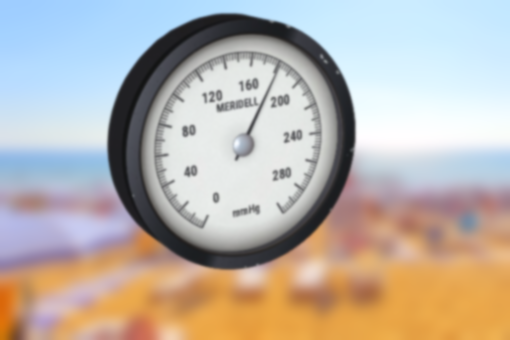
mmHg 180
